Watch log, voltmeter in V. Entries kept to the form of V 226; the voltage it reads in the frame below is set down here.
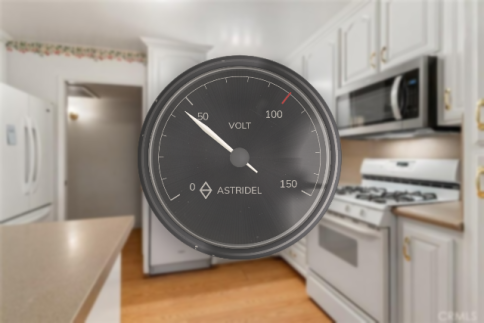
V 45
